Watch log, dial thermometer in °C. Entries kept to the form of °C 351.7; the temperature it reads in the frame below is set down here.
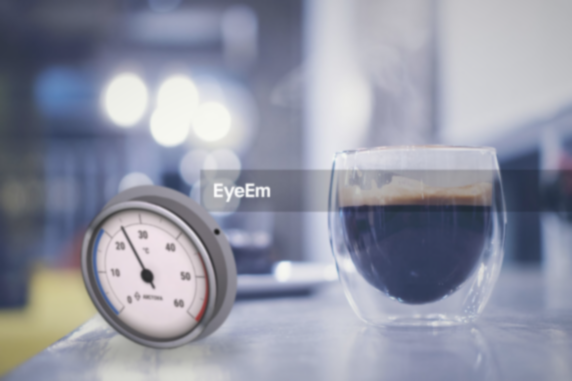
°C 25
